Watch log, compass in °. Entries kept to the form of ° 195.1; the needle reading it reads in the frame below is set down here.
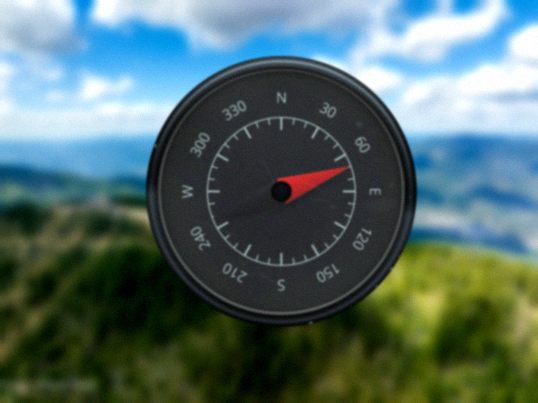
° 70
